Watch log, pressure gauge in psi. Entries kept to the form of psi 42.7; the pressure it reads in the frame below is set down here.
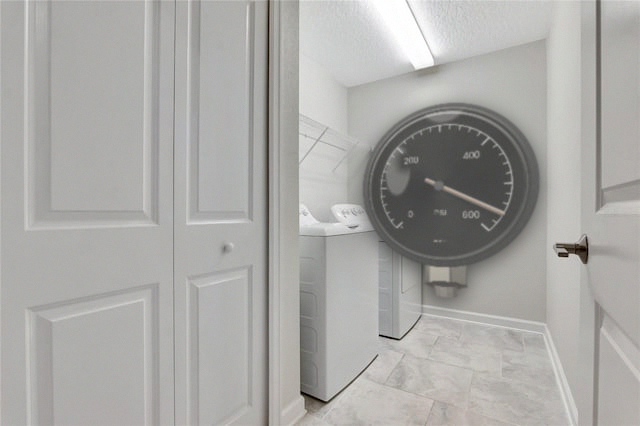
psi 560
